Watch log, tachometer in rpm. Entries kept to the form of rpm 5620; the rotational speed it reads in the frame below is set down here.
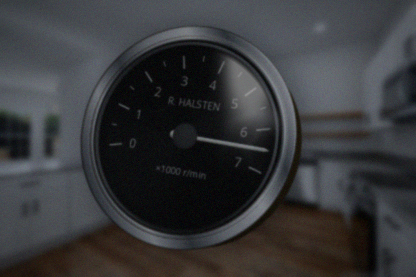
rpm 6500
